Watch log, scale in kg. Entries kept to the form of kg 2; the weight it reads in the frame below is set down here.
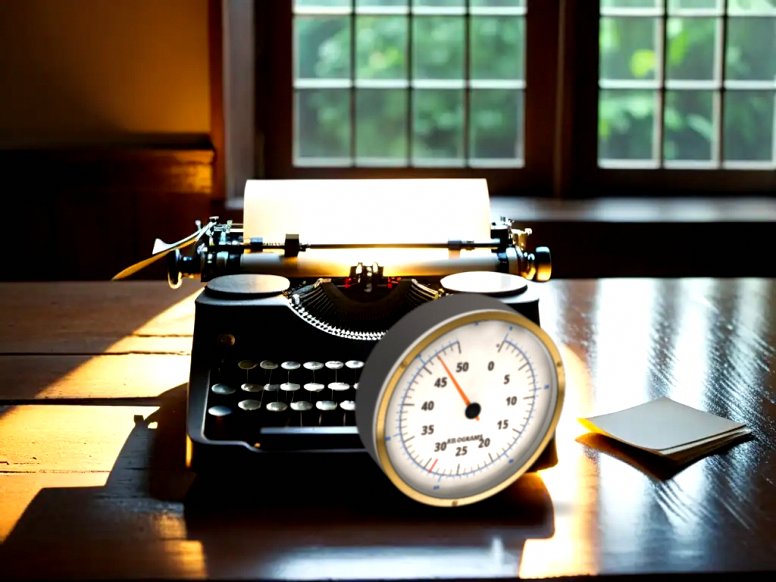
kg 47
